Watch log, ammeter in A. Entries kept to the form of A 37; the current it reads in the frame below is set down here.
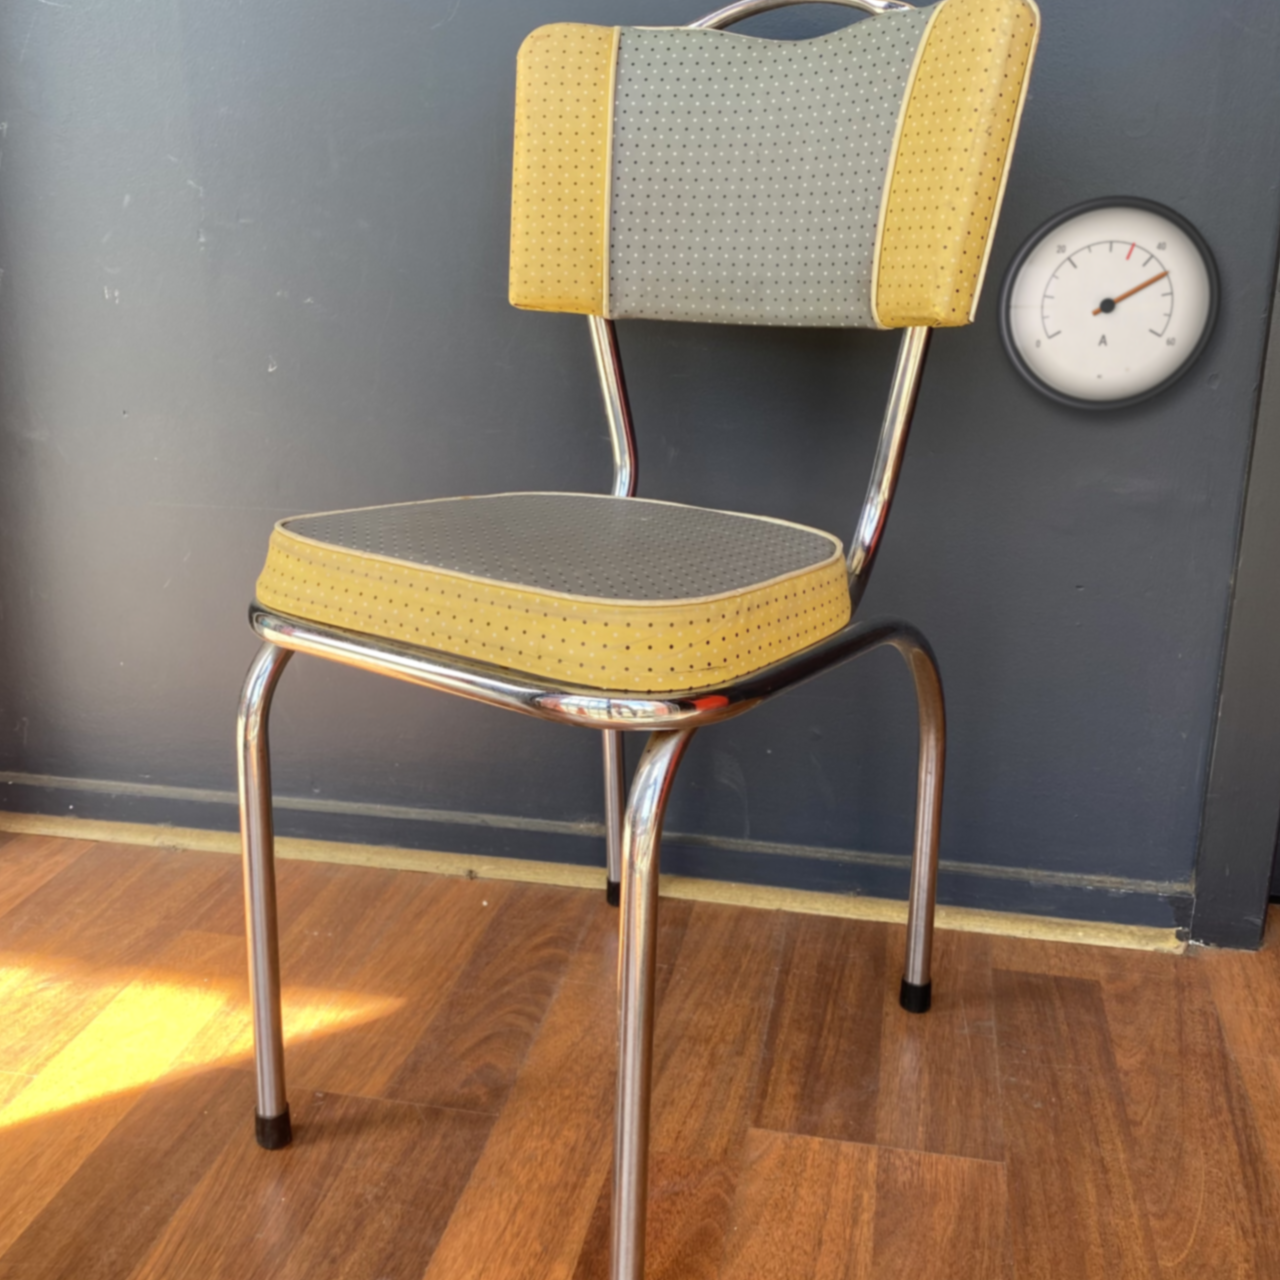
A 45
